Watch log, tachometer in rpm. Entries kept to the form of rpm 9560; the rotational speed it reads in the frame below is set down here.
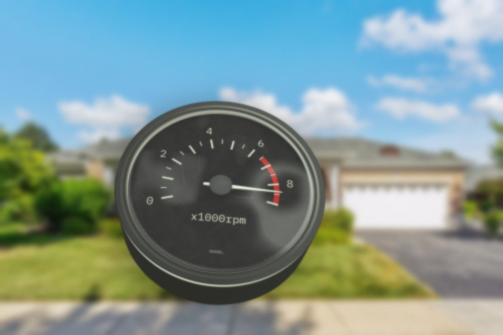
rpm 8500
